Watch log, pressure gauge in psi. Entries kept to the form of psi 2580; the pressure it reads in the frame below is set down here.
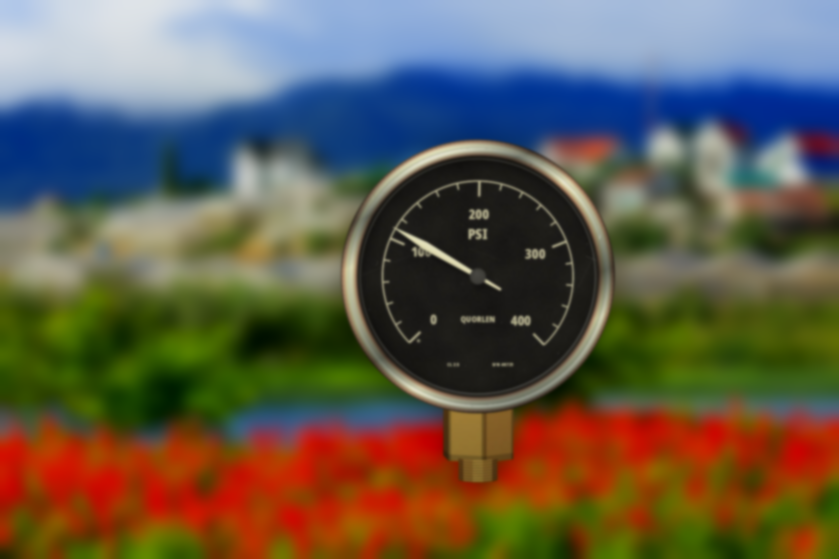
psi 110
